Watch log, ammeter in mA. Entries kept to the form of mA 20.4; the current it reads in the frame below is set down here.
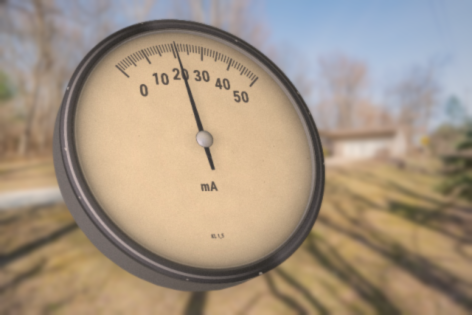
mA 20
